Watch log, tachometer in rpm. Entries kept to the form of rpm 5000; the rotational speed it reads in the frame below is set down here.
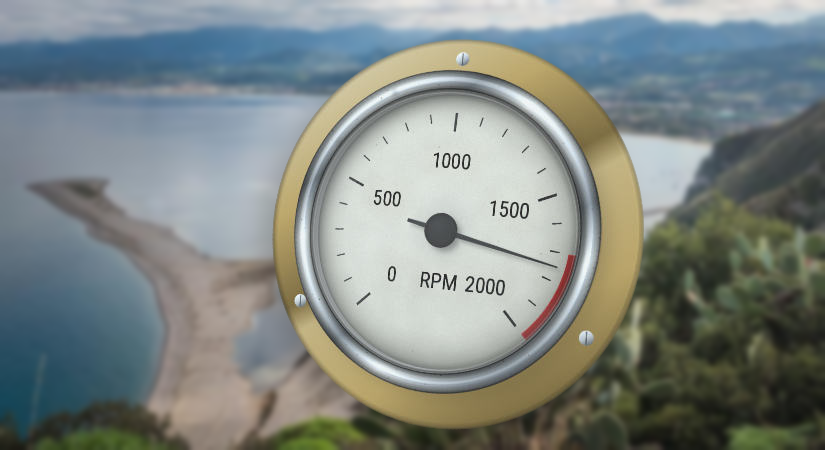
rpm 1750
